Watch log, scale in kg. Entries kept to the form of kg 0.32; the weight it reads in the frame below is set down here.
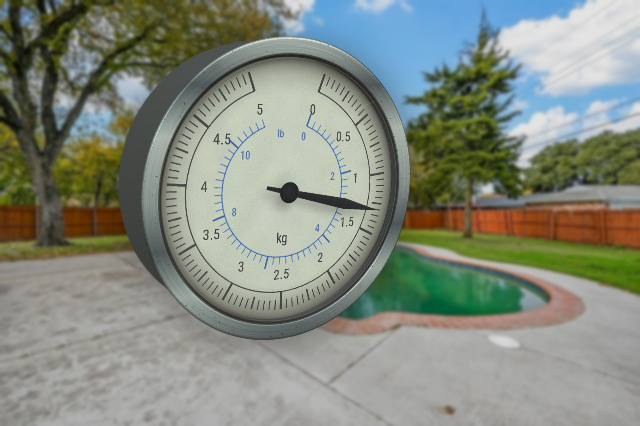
kg 1.3
